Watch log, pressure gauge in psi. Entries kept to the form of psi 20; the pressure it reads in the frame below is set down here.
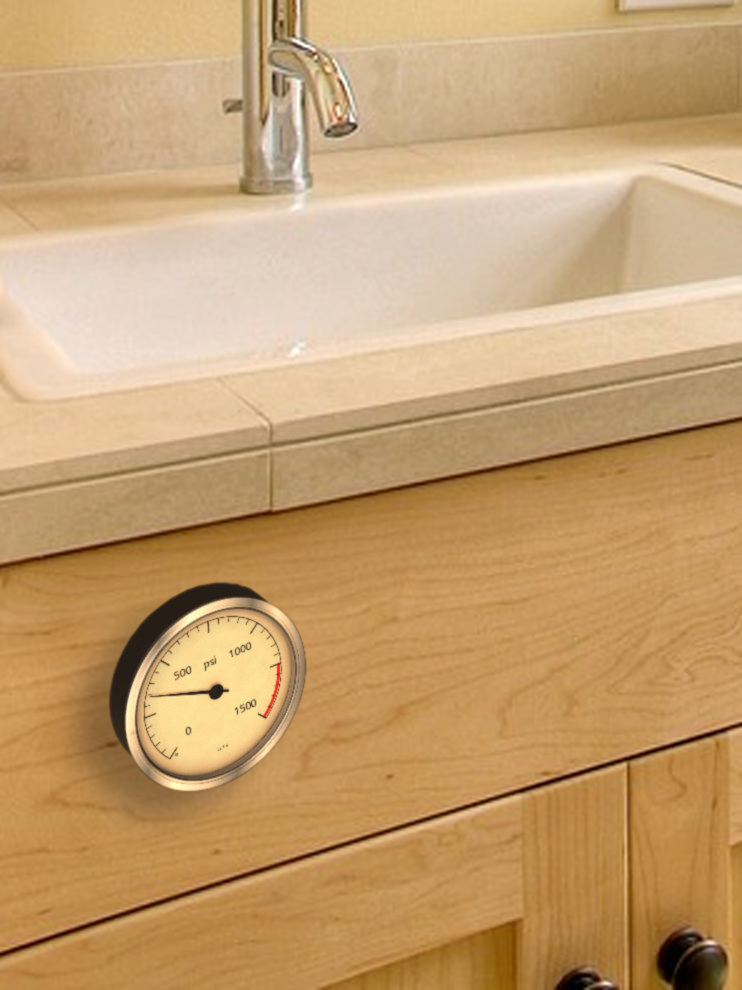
psi 350
